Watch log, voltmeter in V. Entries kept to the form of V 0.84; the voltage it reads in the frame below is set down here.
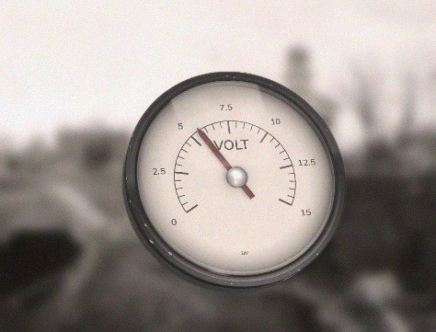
V 5.5
